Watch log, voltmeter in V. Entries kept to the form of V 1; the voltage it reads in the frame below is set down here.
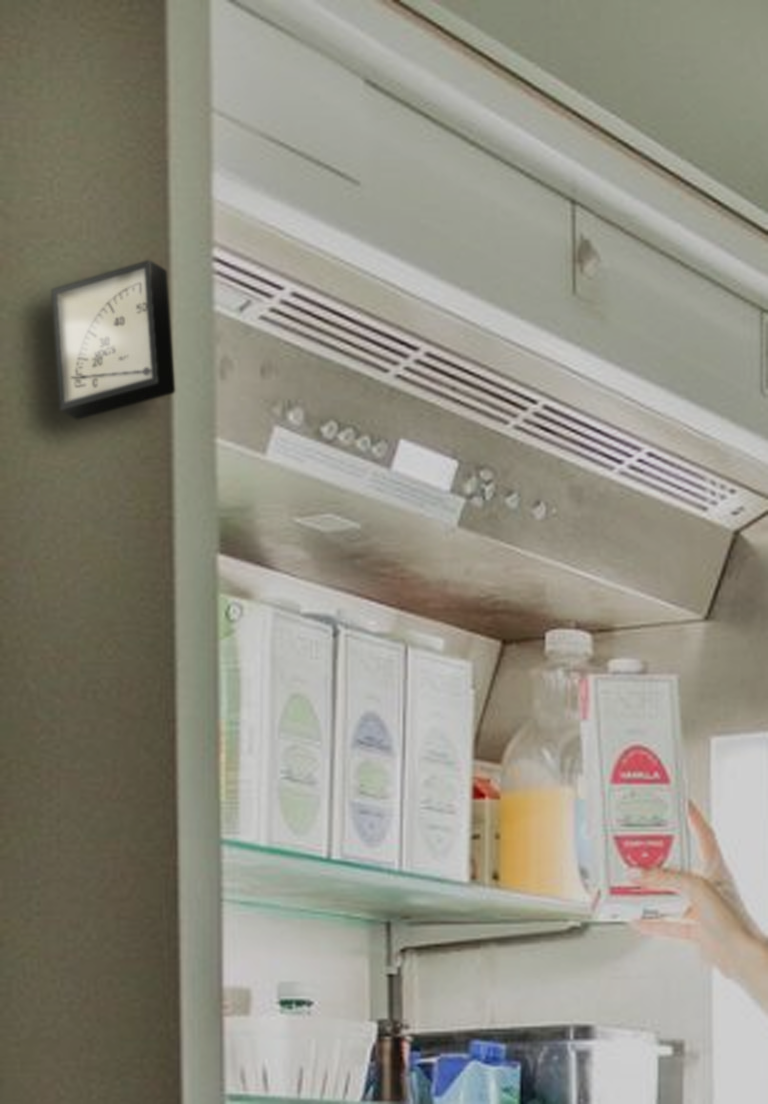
V 10
